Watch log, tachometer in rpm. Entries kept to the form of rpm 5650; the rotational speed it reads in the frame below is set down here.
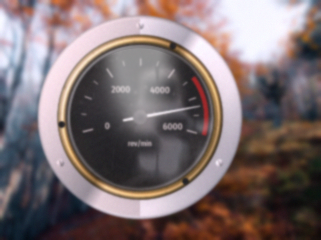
rpm 5250
